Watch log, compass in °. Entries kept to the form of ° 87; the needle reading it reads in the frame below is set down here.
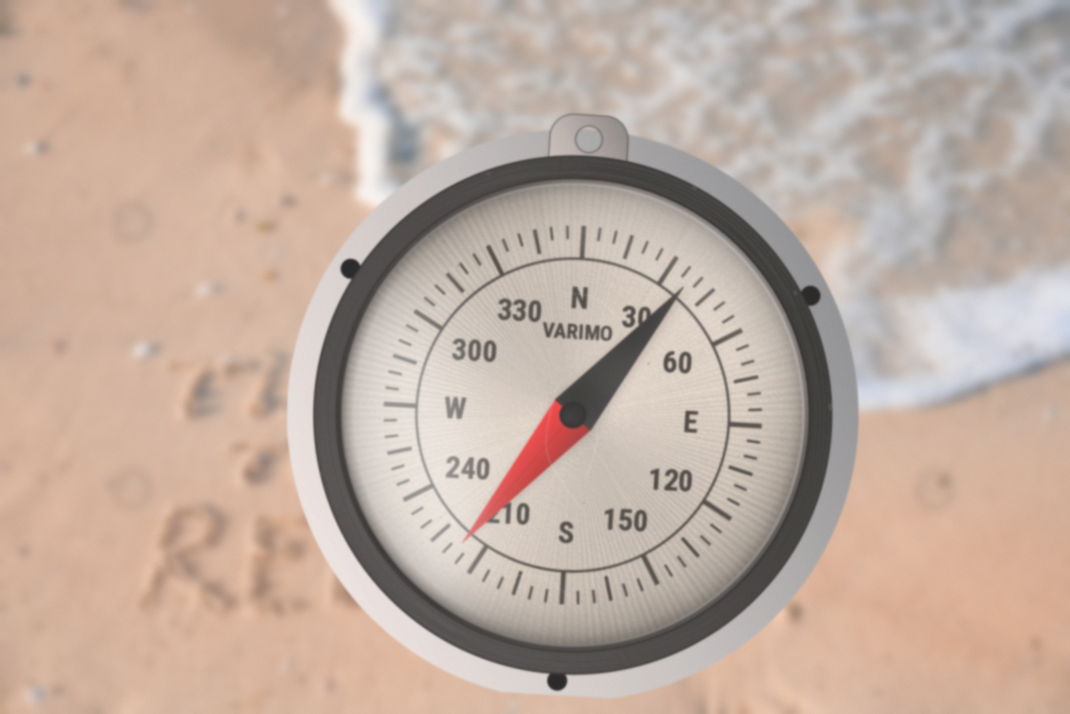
° 217.5
